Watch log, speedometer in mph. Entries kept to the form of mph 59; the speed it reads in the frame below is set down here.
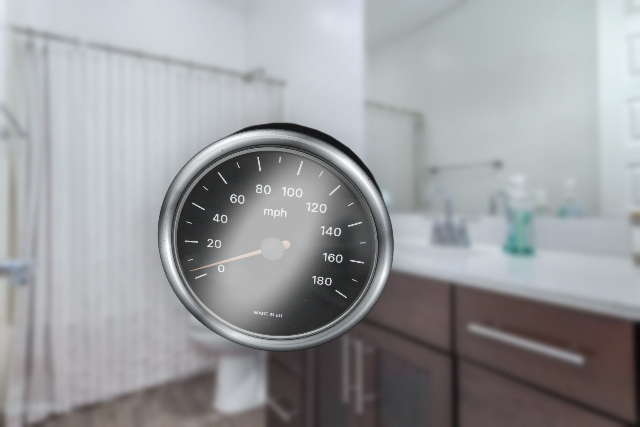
mph 5
